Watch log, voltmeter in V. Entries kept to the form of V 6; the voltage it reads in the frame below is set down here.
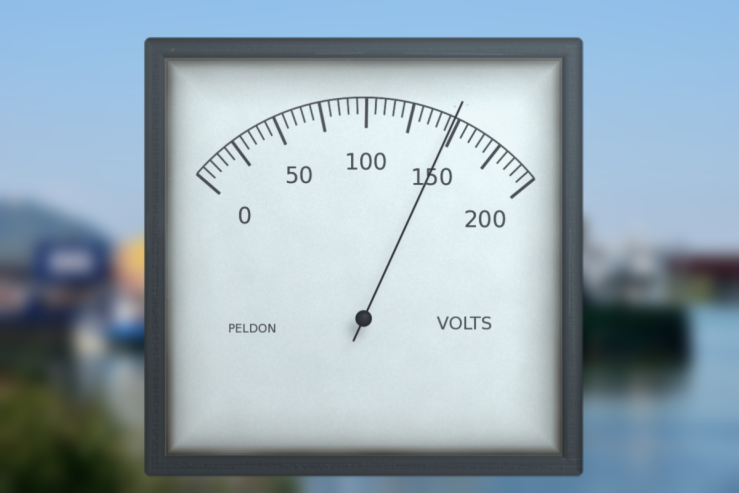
V 147.5
